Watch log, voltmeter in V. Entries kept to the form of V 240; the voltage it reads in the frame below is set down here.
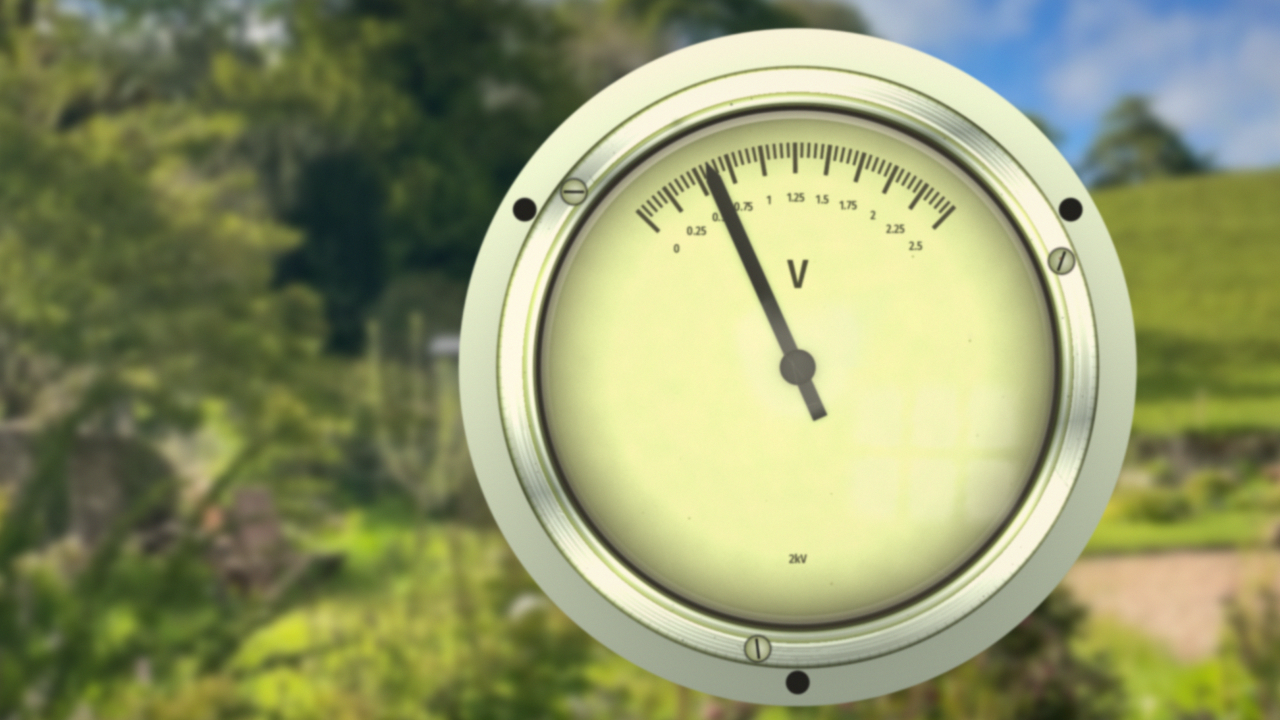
V 0.6
